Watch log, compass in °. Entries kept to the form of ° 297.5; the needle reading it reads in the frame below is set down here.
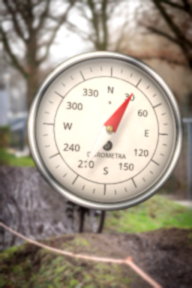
° 30
